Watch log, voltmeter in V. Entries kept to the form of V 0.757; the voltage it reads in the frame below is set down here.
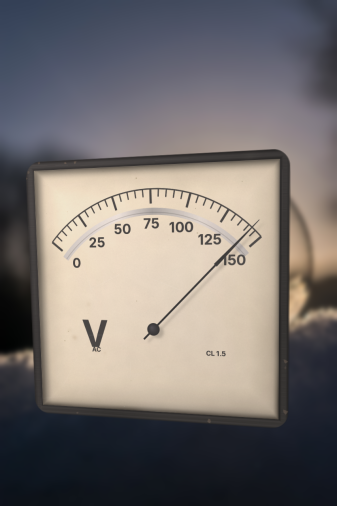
V 142.5
